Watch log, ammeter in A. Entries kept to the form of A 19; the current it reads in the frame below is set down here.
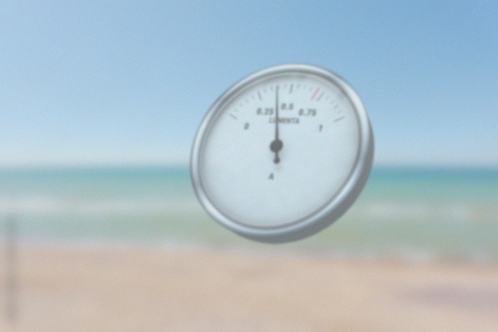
A 0.4
